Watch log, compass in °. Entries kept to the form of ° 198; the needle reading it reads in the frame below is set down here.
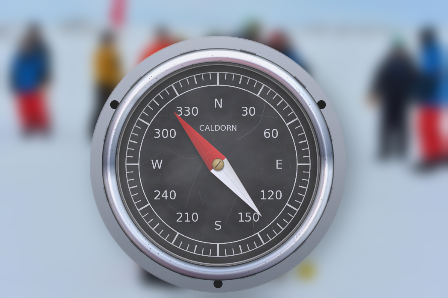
° 320
